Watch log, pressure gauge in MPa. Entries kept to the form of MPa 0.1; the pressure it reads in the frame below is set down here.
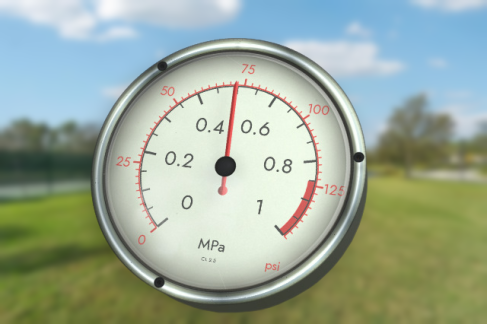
MPa 0.5
